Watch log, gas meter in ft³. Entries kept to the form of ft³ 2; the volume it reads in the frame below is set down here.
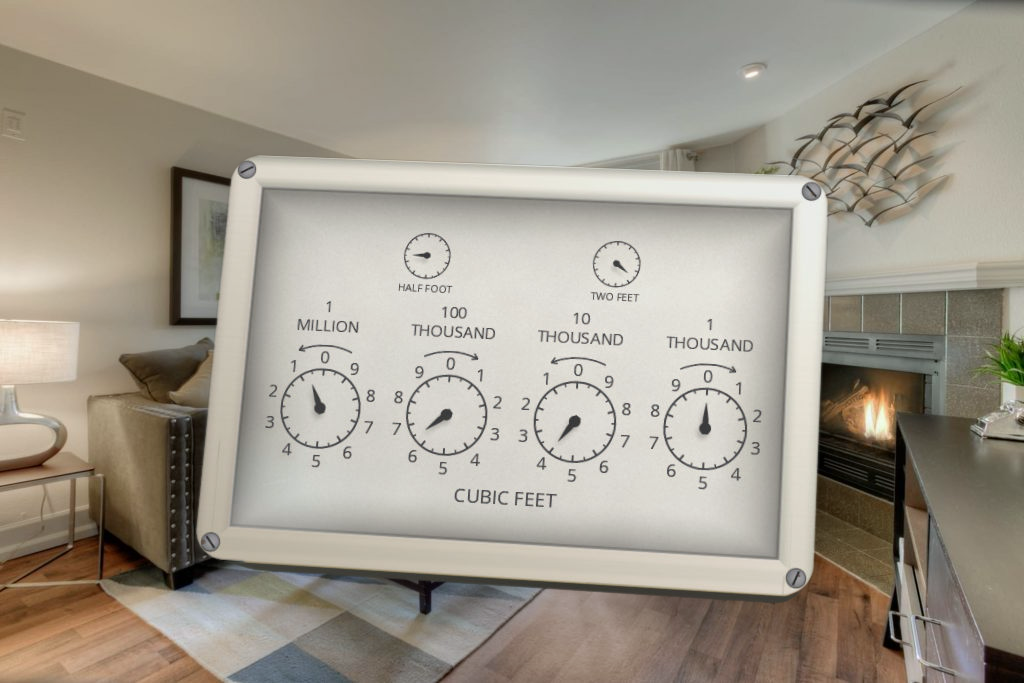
ft³ 64000
